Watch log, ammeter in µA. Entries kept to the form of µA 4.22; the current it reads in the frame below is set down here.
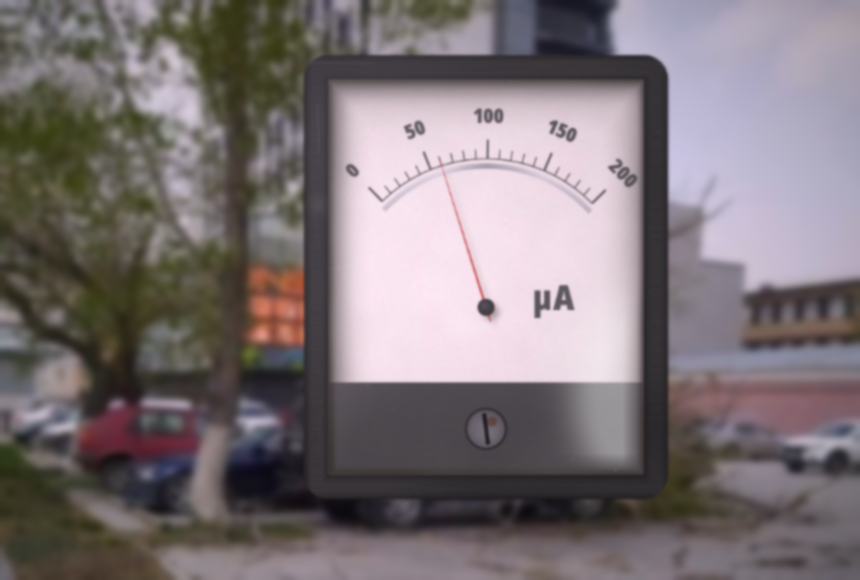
µA 60
